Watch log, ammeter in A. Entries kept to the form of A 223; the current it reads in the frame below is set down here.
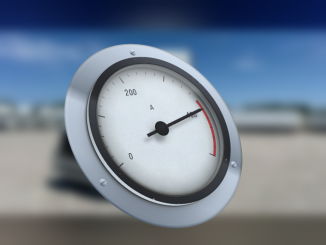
A 400
